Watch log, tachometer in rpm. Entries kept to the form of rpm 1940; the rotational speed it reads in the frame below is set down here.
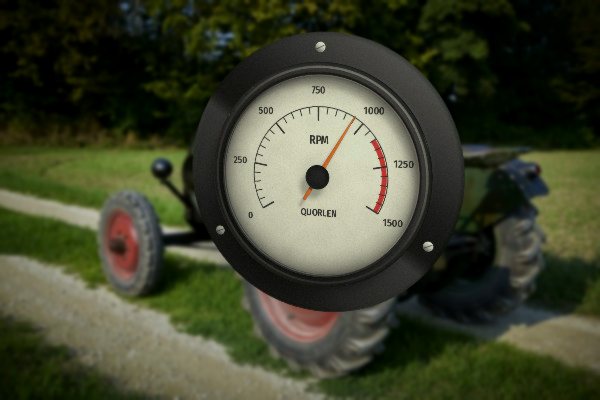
rpm 950
